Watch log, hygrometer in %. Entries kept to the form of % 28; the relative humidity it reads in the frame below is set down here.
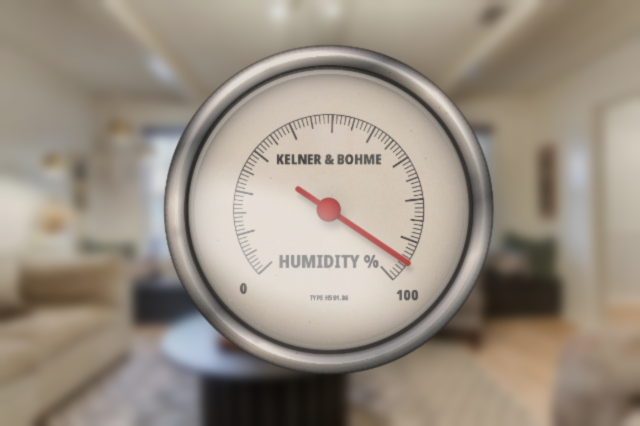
% 95
